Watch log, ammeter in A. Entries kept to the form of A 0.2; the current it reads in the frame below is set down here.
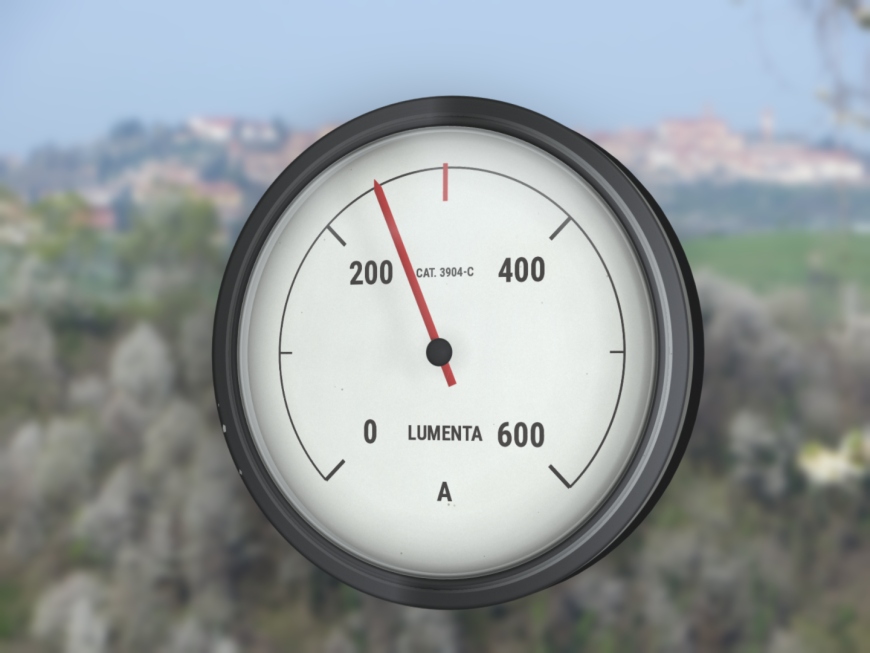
A 250
